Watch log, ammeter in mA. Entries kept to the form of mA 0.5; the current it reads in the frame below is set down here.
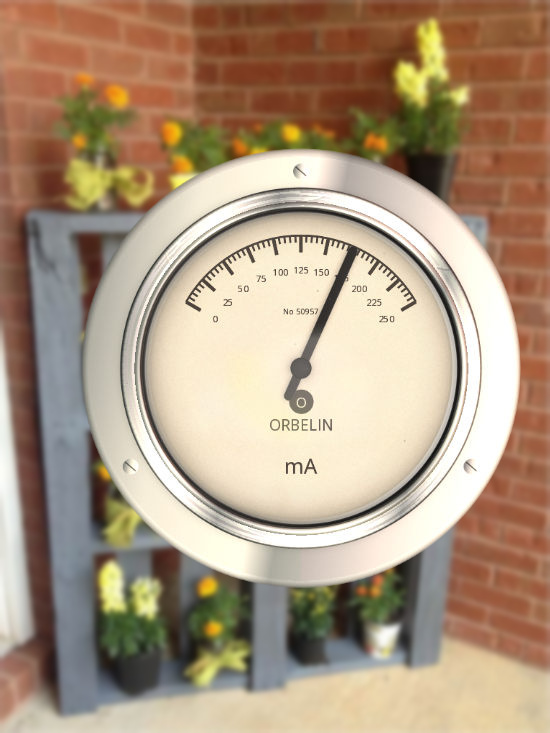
mA 175
